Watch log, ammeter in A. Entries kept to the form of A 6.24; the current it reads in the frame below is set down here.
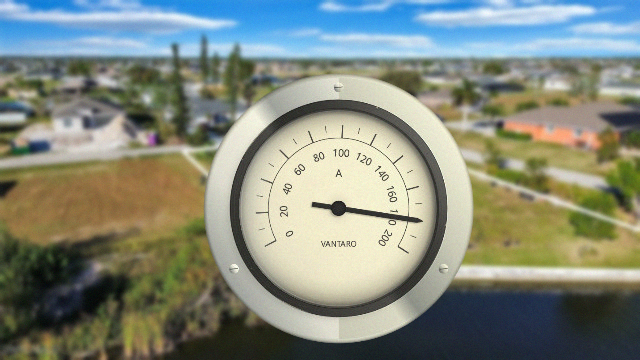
A 180
